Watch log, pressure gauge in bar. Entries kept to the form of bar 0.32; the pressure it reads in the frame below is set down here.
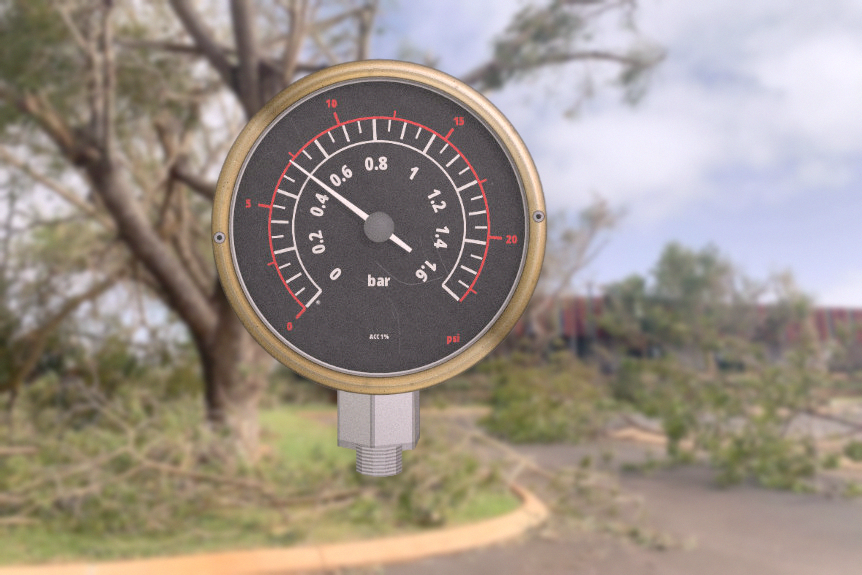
bar 0.5
